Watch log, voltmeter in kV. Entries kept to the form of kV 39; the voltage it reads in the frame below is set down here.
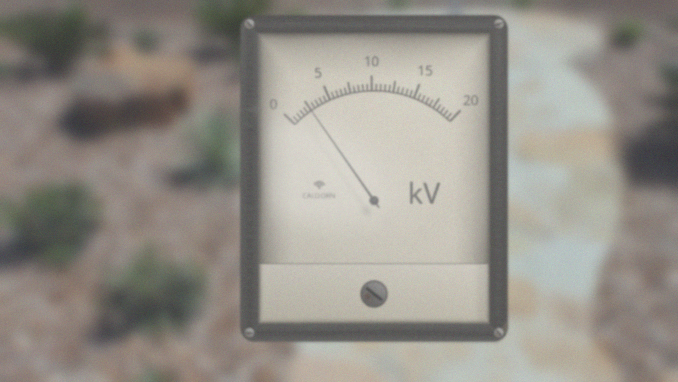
kV 2.5
